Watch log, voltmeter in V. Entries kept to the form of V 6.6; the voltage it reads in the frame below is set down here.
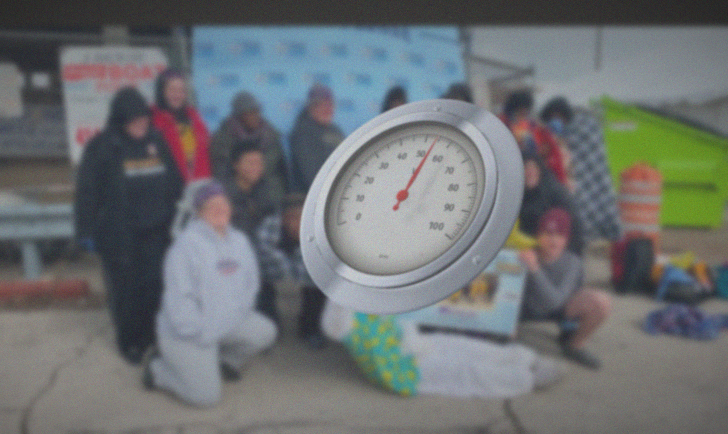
V 55
